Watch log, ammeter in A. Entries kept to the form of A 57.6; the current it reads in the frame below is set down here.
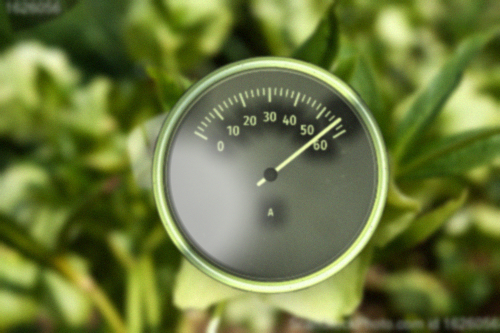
A 56
